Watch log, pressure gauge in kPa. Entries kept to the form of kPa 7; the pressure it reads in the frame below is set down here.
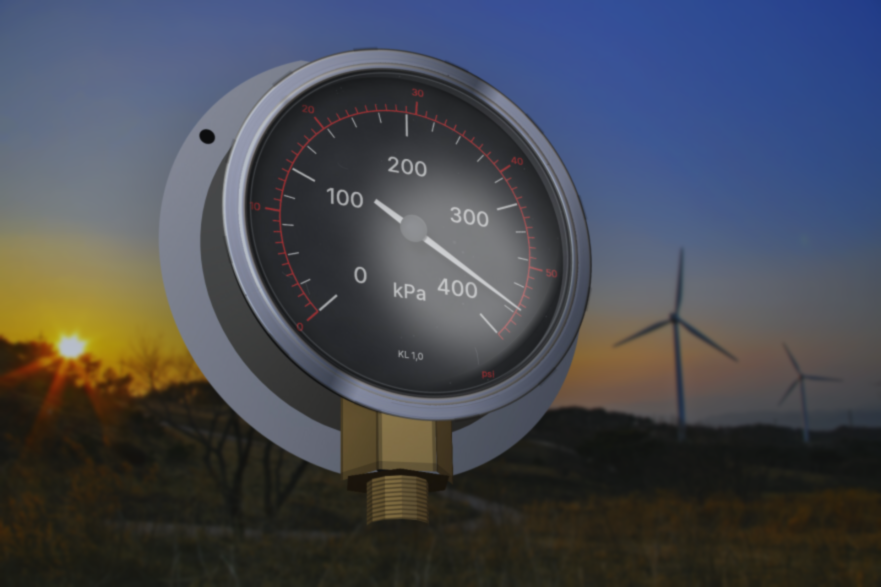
kPa 380
